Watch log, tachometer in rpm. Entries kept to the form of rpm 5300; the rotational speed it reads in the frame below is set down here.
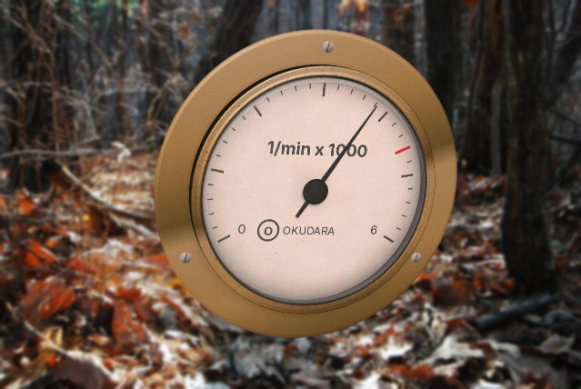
rpm 3800
